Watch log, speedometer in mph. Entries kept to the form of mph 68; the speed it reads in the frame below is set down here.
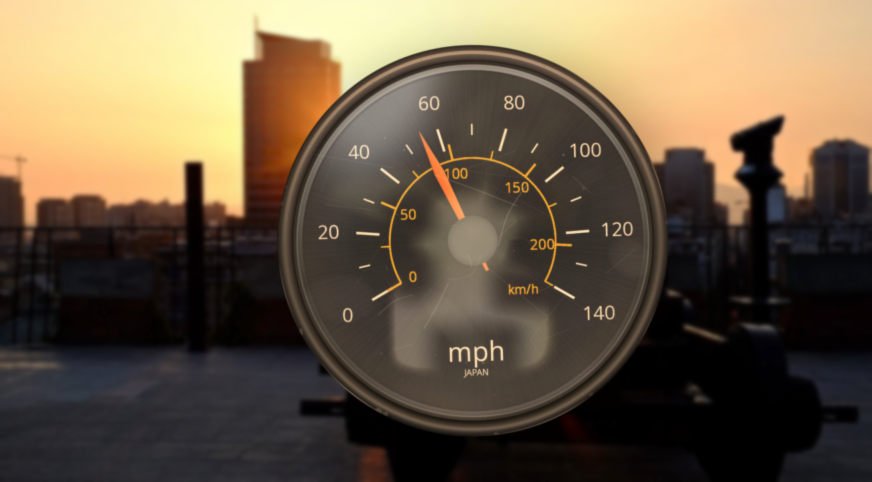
mph 55
